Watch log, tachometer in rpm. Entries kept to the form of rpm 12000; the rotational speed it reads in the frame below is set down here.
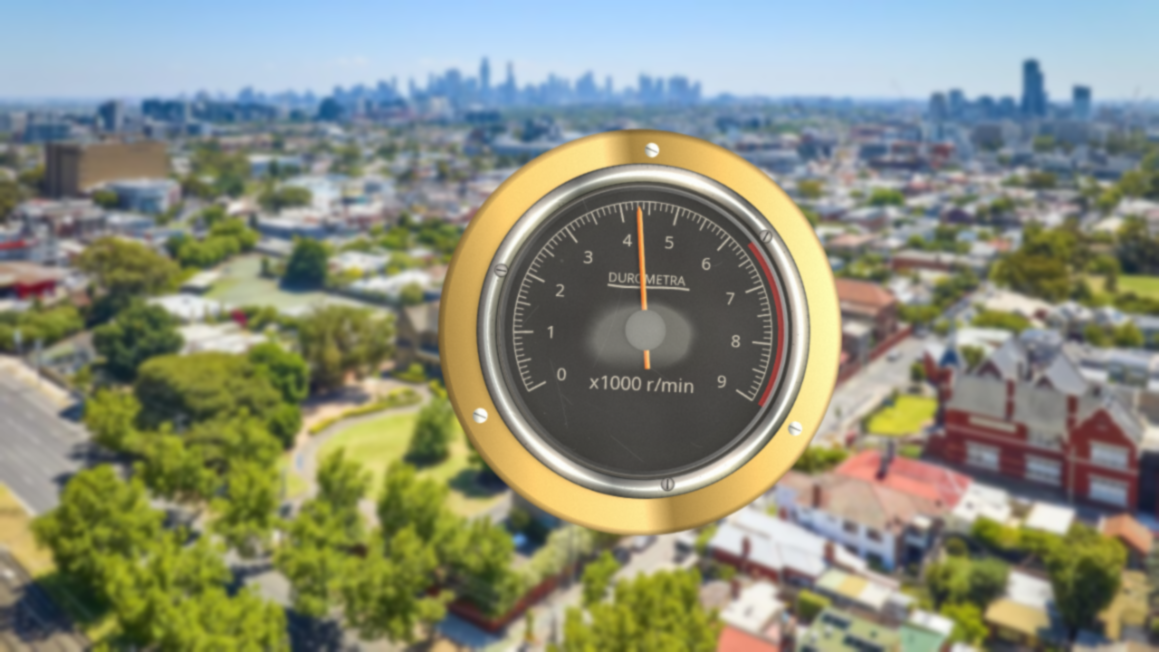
rpm 4300
